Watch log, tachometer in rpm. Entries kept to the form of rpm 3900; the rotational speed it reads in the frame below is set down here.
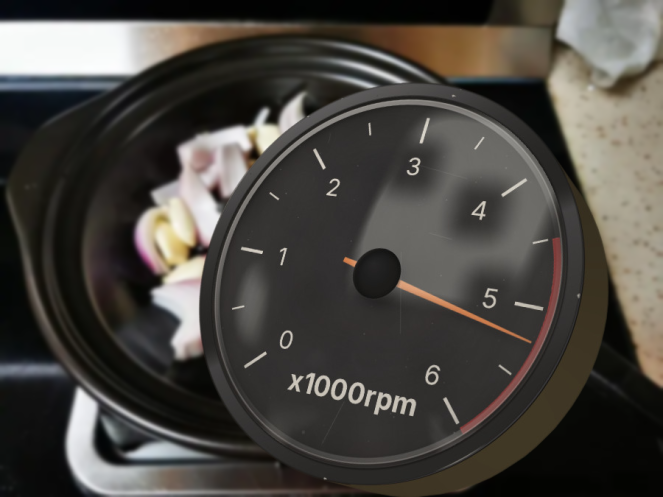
rpm 5250
